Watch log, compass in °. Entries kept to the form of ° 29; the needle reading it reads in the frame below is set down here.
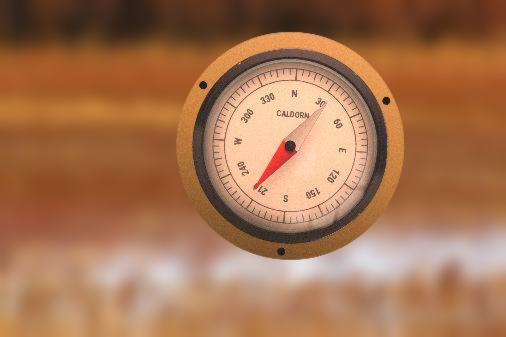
° 215
